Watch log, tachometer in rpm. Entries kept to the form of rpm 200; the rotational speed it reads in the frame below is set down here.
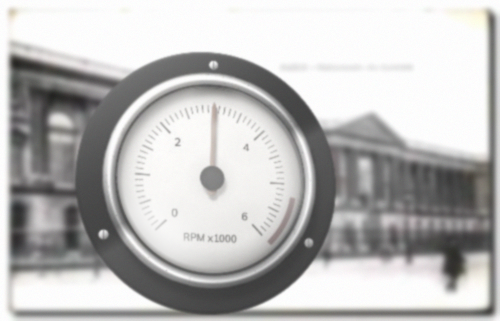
rpm 3000
